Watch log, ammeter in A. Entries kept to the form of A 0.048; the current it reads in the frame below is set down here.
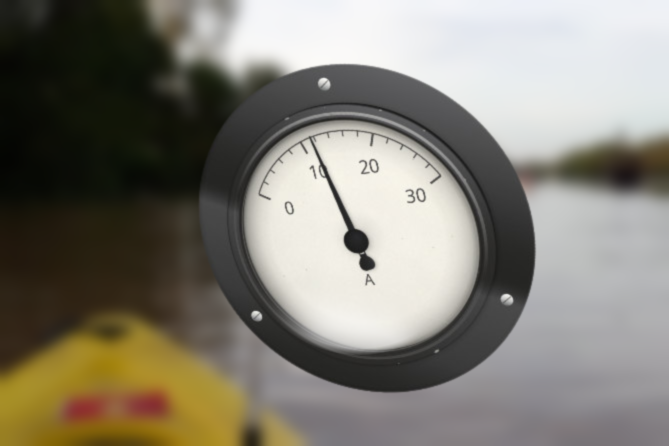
A 12
